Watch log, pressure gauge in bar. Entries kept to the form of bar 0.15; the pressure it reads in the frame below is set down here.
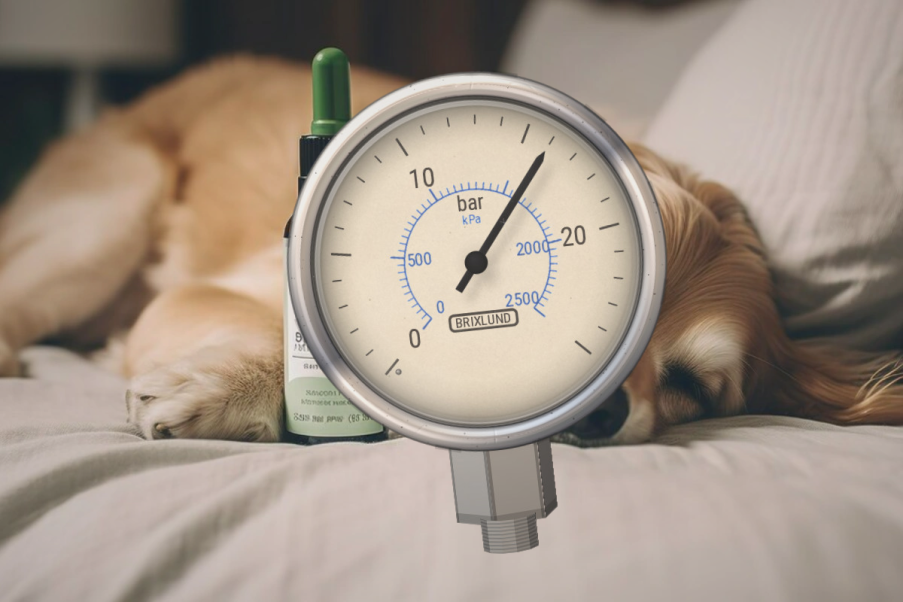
bar 16
